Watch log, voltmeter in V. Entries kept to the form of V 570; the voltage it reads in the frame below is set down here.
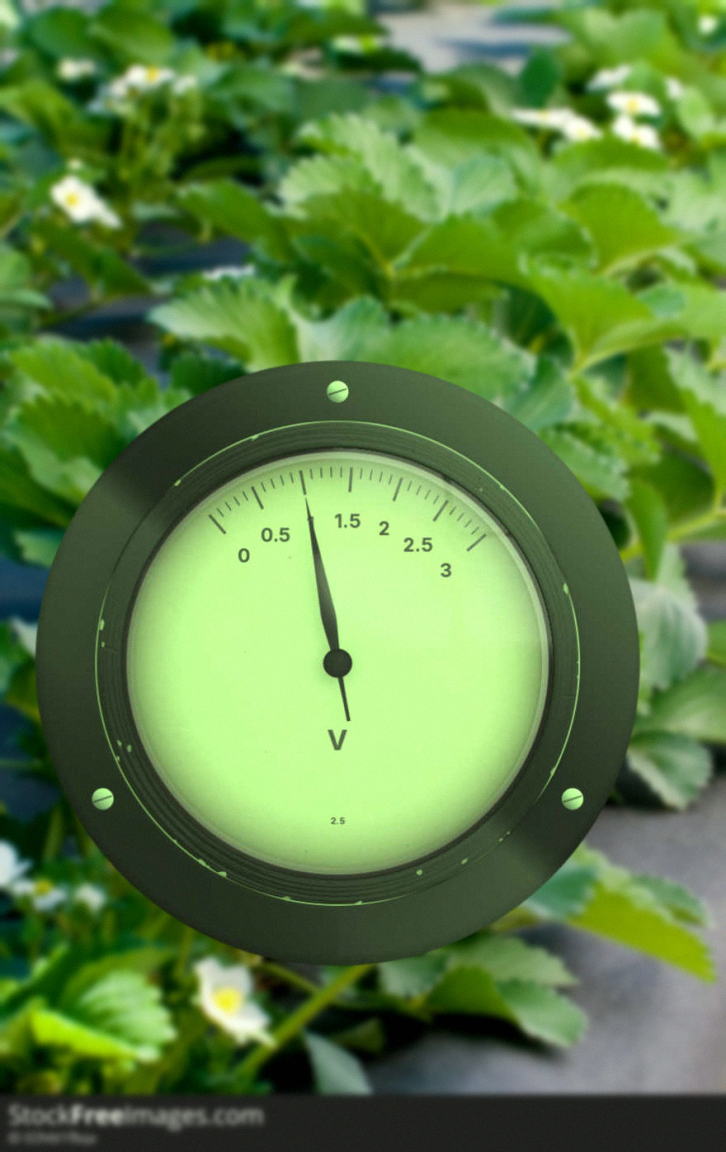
V 1
